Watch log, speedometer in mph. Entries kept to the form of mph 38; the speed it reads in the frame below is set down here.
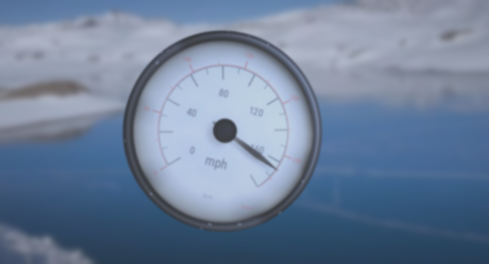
mph 165
